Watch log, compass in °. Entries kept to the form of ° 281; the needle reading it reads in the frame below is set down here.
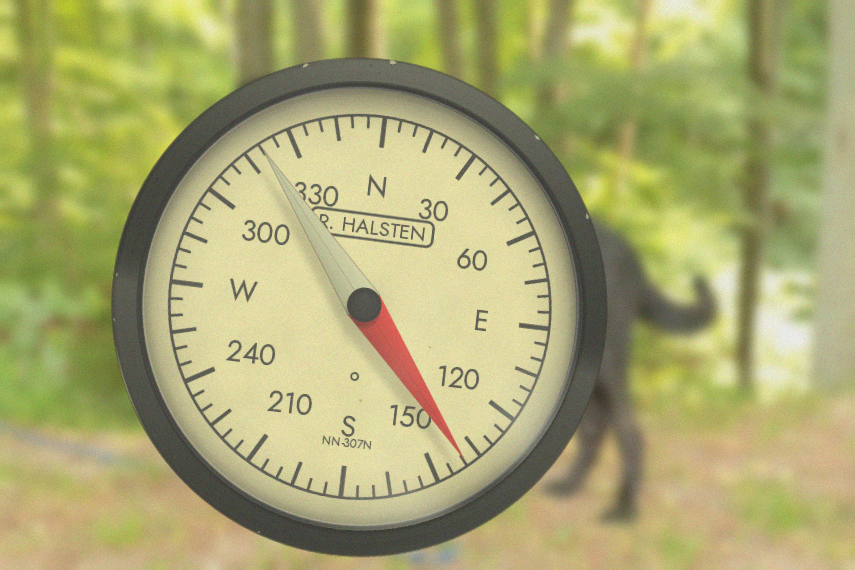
° 140
